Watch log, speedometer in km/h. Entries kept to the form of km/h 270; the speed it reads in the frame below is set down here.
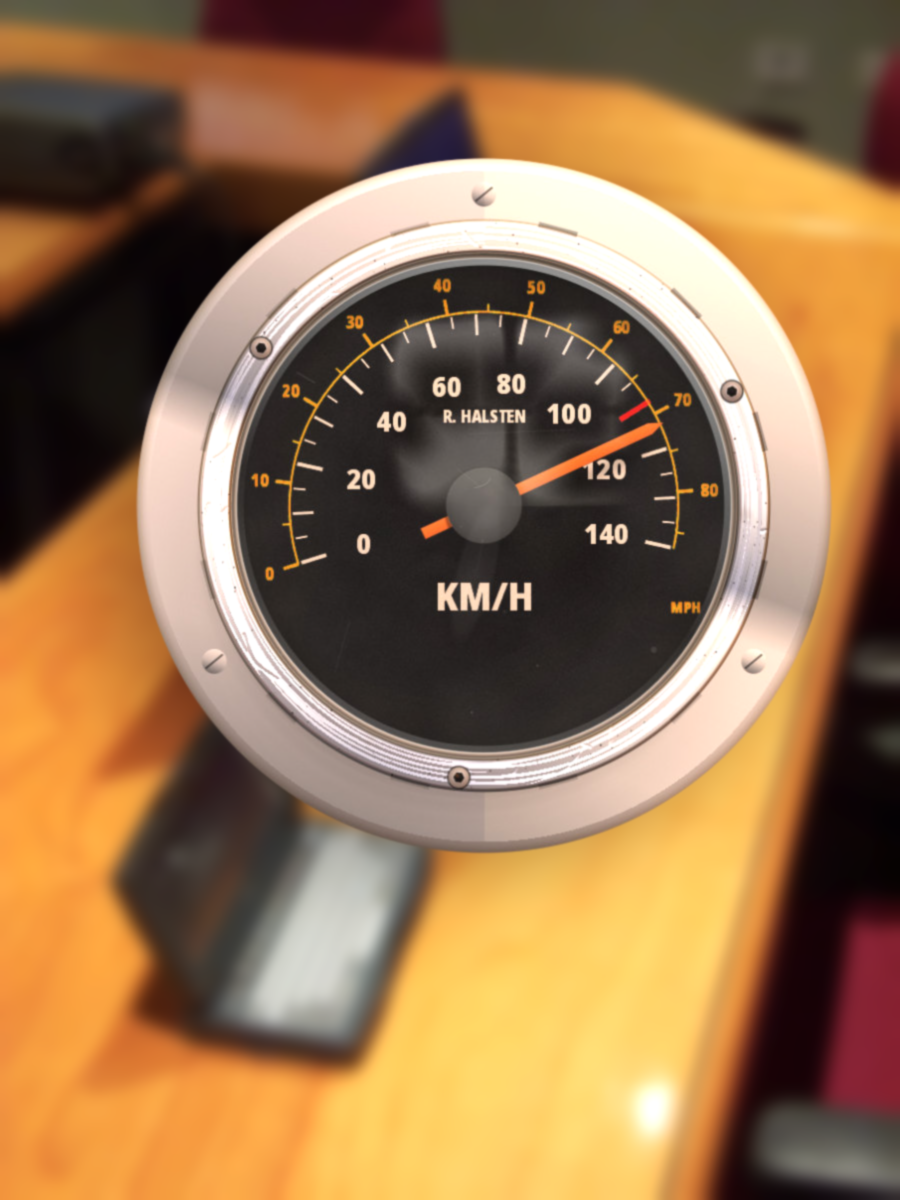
km/h 115
